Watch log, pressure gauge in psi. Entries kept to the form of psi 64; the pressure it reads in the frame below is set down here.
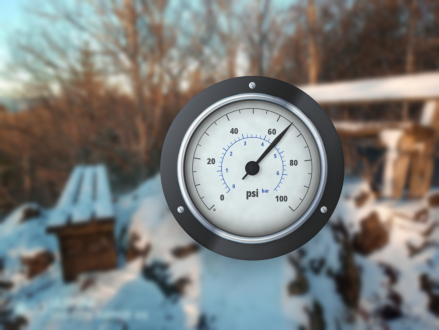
psi 65
